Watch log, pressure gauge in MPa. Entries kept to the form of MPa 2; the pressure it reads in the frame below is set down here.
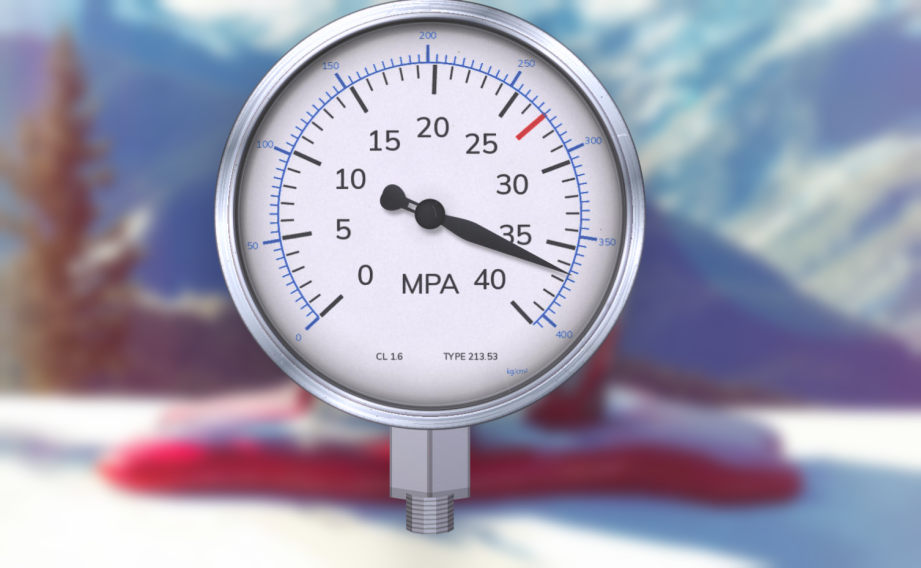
MPa 36.5
